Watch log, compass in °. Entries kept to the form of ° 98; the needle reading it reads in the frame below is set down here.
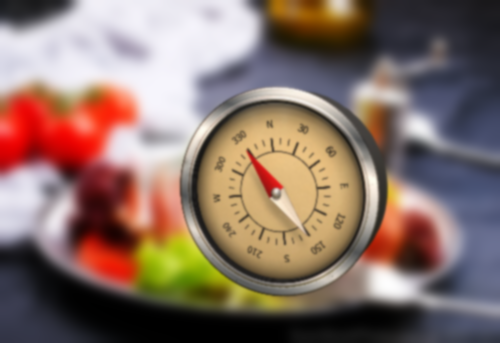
° 330
